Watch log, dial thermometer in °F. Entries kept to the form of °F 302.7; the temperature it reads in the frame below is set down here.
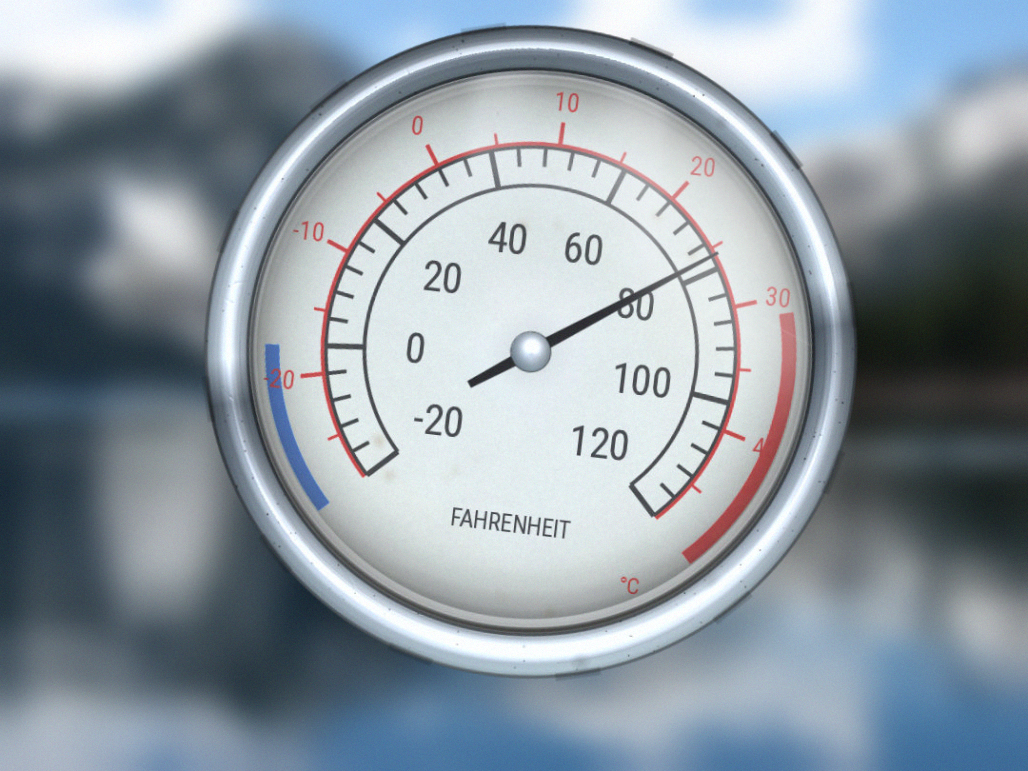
°F 78
